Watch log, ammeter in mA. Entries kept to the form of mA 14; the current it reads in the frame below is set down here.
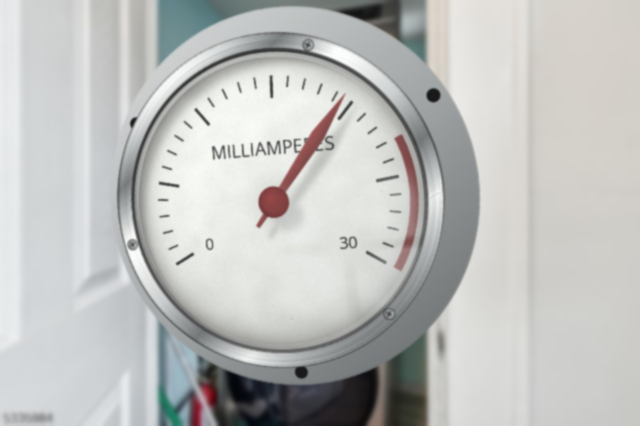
mA 19.5
